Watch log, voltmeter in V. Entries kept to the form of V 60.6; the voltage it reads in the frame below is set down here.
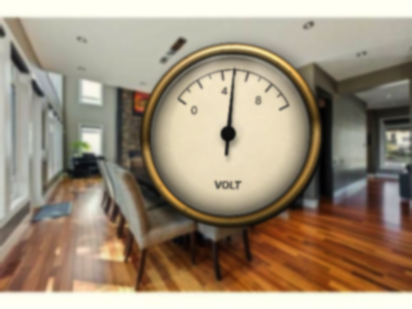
V 5
